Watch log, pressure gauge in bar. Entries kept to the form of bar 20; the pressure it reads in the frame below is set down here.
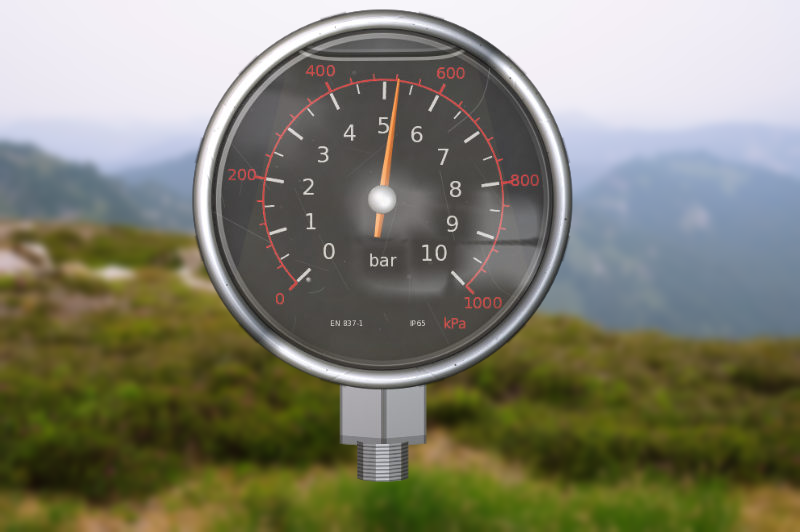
bar 5.25
